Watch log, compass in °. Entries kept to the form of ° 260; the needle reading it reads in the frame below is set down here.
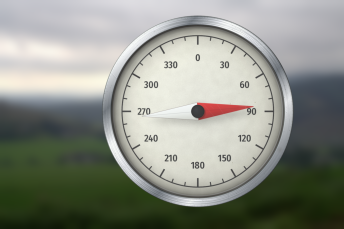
° 85
